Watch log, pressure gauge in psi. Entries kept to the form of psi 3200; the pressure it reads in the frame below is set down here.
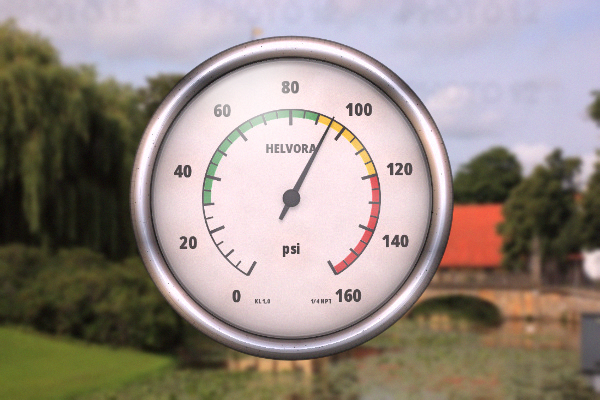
psi 95
